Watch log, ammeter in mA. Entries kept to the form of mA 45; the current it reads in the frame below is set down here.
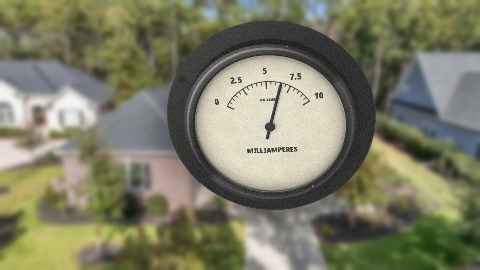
mA 6.5
